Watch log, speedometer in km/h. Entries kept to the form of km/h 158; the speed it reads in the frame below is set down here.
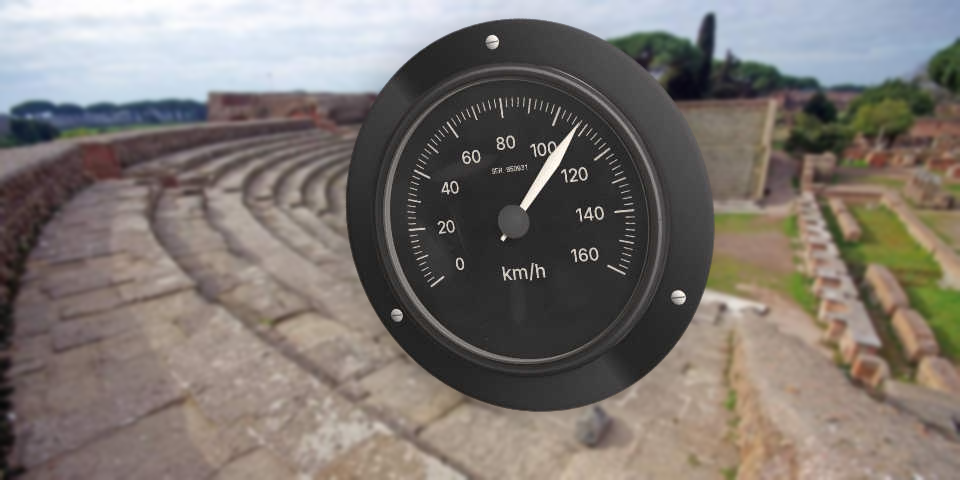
km/h 108
